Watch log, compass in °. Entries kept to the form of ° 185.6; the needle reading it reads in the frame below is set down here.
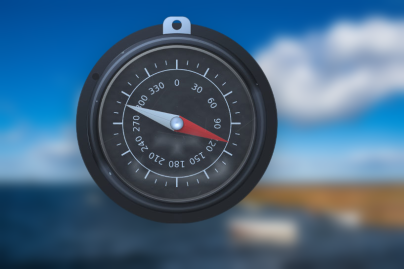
° 110
